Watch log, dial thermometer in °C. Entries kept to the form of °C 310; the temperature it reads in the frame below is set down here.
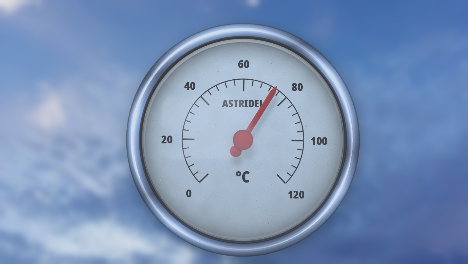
°C 74
